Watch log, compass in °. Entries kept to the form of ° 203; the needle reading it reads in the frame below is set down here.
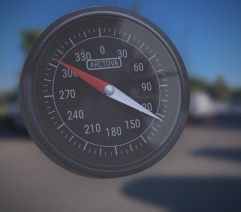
° 305
